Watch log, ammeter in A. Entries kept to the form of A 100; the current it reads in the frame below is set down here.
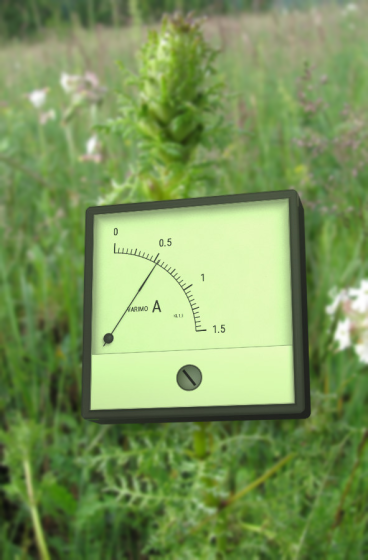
A 0.55
